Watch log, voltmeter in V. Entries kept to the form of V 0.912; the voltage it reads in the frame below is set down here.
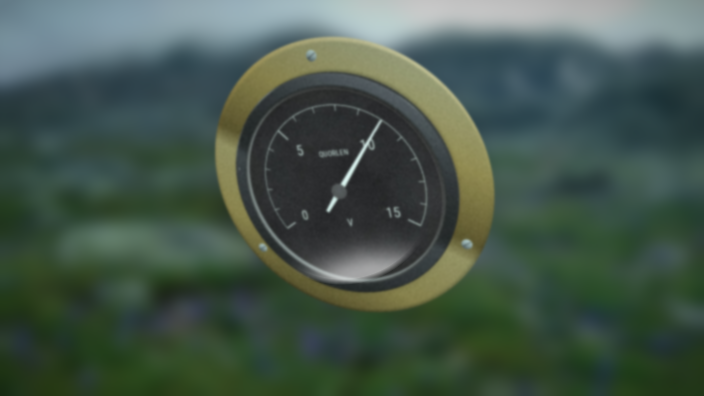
V 10
